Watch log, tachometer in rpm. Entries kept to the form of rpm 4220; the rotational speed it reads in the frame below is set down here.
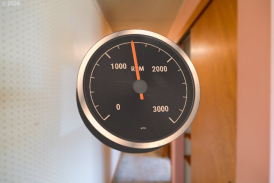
rpm 1400
